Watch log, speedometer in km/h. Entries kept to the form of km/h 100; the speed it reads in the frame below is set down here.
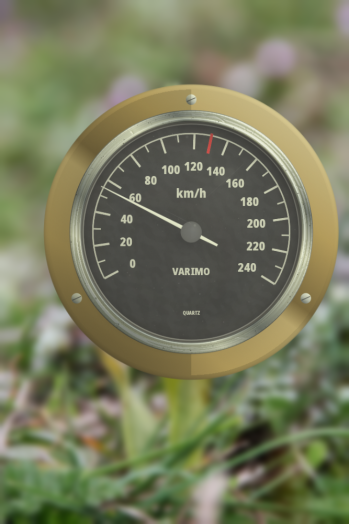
km/h 55
